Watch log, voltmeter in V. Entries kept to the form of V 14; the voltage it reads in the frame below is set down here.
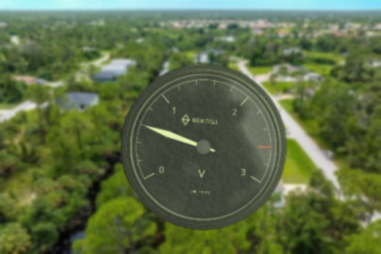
V 0.6
